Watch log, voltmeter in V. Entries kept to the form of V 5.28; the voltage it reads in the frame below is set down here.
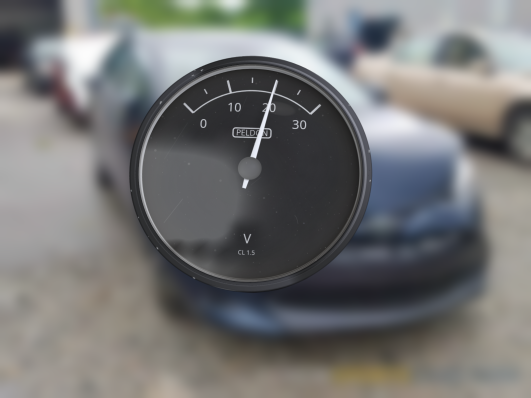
V 20
